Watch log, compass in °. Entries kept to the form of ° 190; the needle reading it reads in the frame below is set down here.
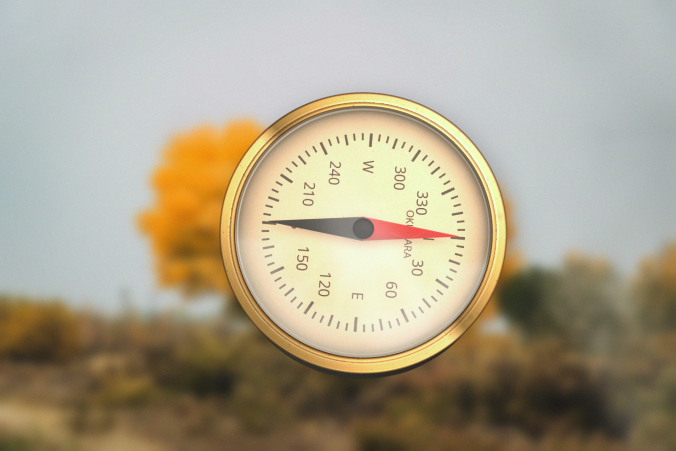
° 0
